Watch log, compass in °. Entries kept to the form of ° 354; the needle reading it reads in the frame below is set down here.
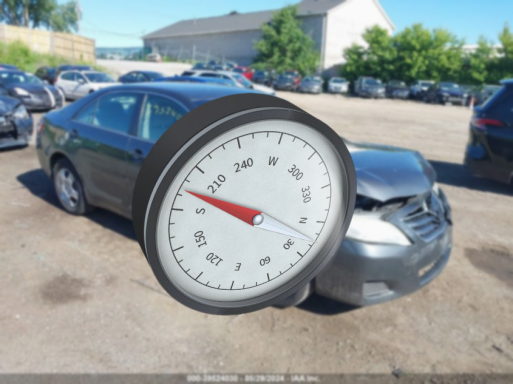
° 195
